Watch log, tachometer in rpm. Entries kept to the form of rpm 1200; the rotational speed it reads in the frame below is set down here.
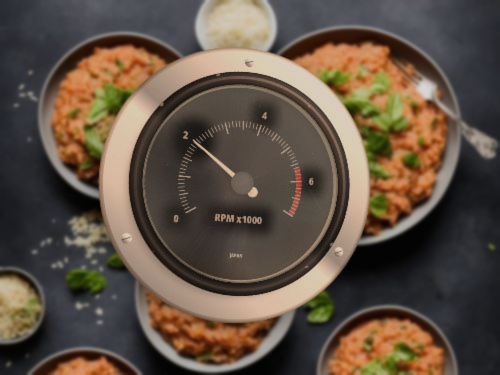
rpm 2000
